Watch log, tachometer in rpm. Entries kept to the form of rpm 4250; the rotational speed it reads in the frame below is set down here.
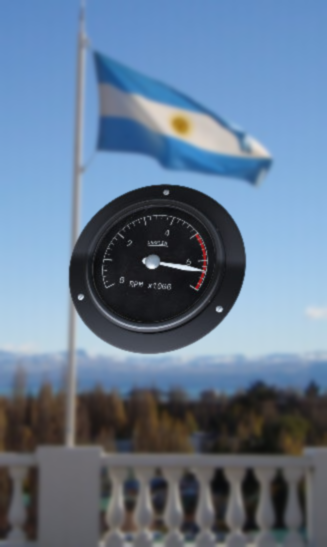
rpm 6400
